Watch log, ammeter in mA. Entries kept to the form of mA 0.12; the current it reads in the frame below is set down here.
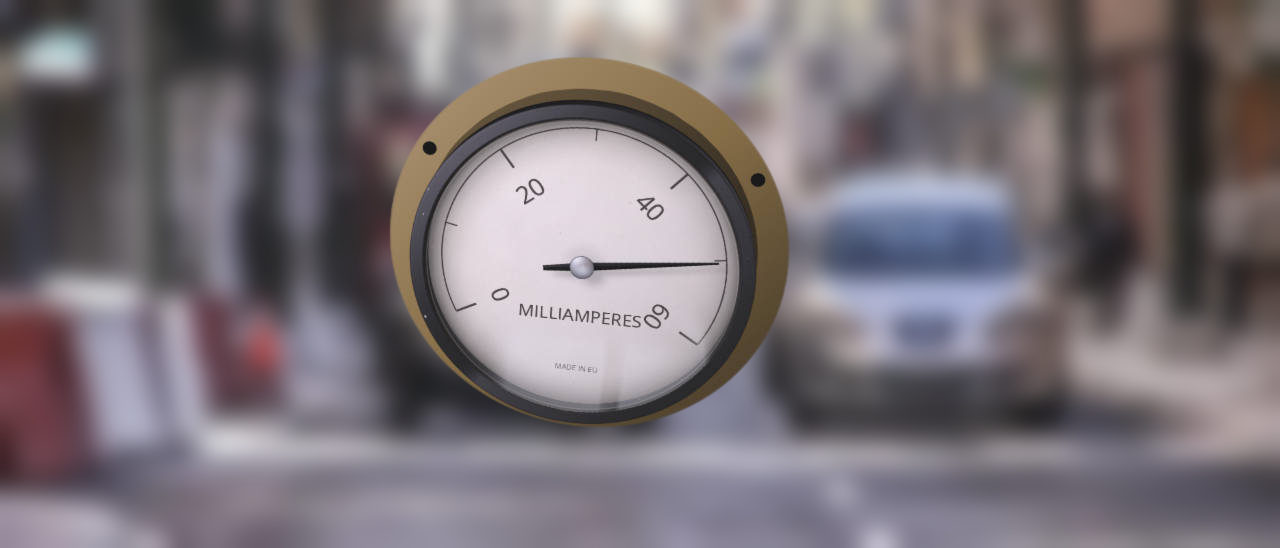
mA 50
